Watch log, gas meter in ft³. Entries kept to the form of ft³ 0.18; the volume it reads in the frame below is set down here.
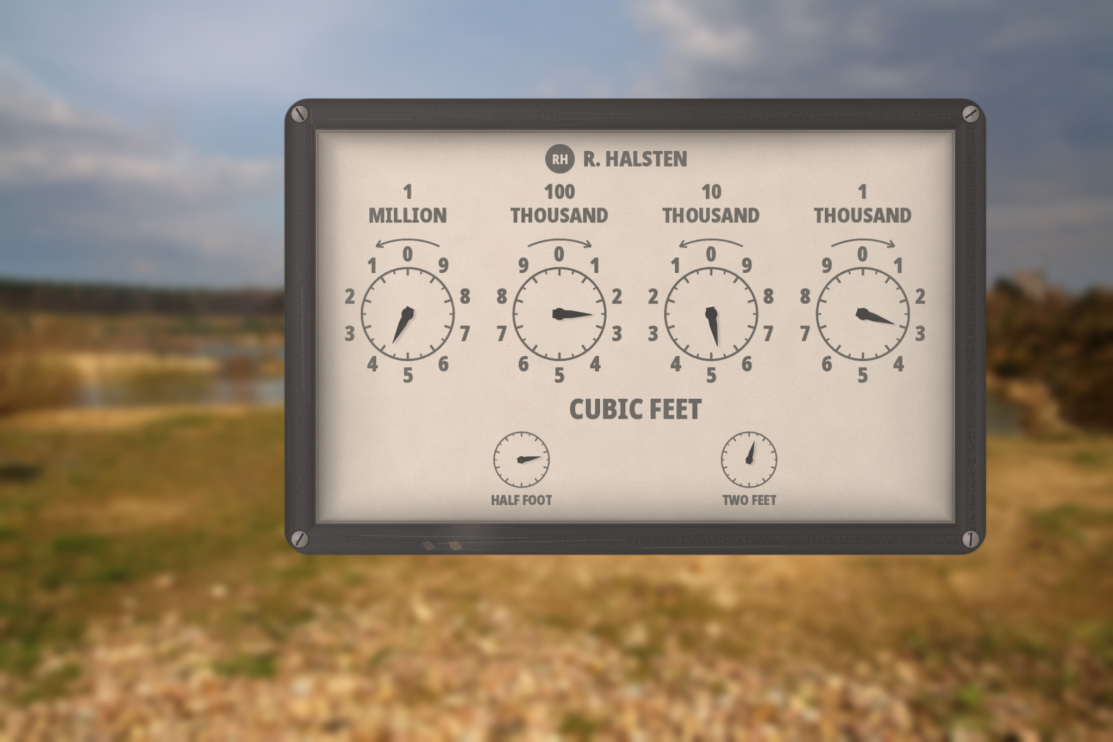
ft³ 425300
